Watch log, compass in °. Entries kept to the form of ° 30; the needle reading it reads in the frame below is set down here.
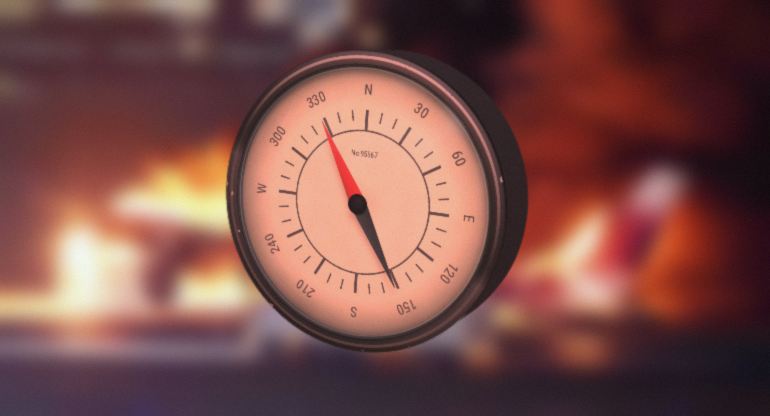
° 330
